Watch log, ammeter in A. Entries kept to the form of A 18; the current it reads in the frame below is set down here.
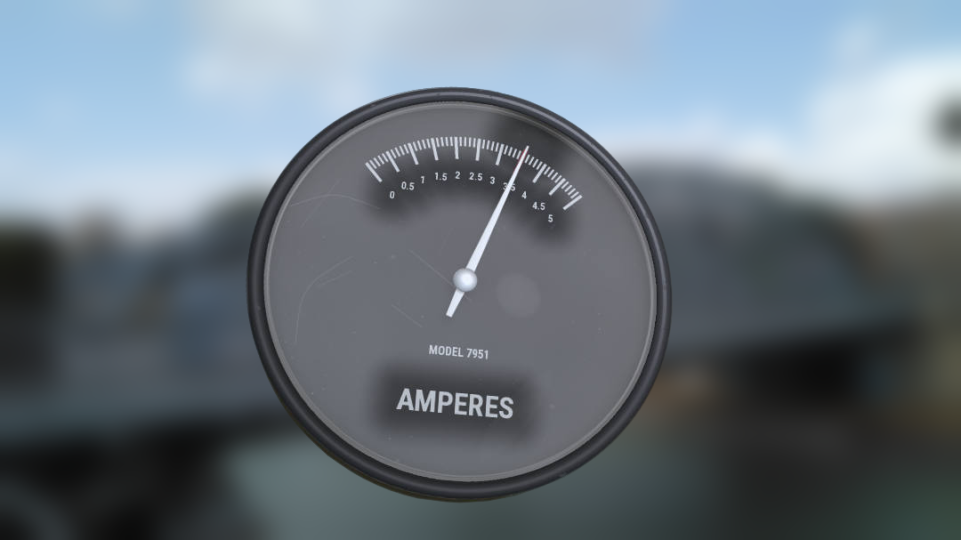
A 3.5
